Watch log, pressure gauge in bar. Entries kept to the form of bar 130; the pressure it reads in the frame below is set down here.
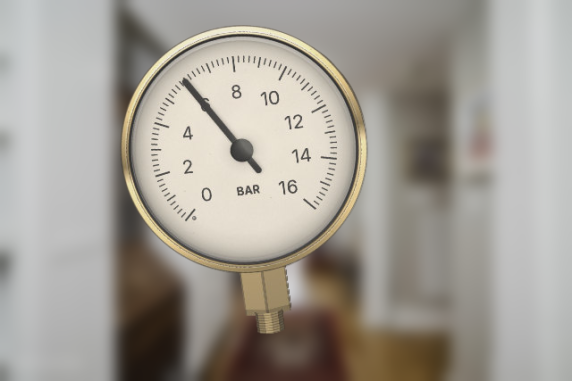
bar 6
